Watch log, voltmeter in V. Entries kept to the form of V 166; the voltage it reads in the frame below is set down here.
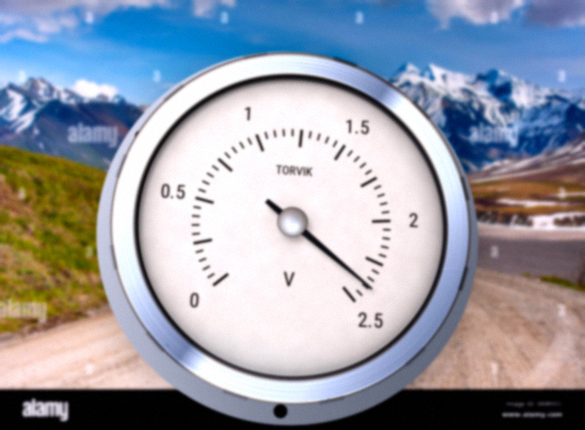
V 2.4
